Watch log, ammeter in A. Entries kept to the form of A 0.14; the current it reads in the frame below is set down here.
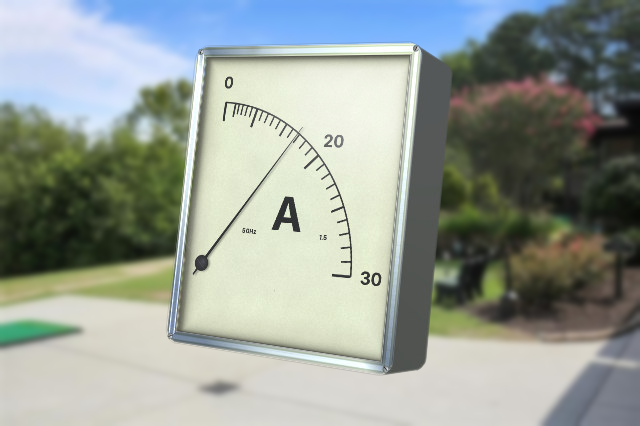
A 17
